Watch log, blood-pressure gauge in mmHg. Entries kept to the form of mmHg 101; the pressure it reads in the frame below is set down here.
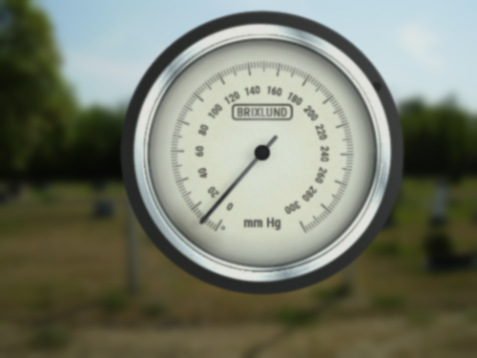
mmHg 10
